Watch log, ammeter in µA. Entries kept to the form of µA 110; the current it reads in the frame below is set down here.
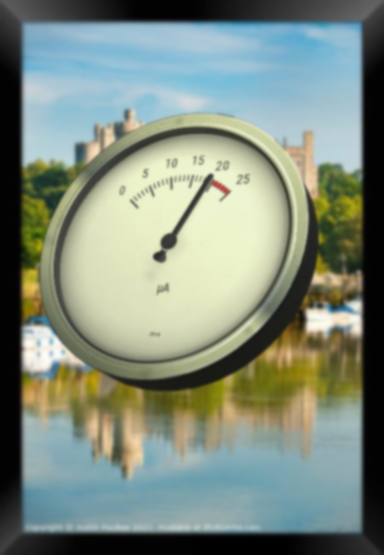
µA 20
